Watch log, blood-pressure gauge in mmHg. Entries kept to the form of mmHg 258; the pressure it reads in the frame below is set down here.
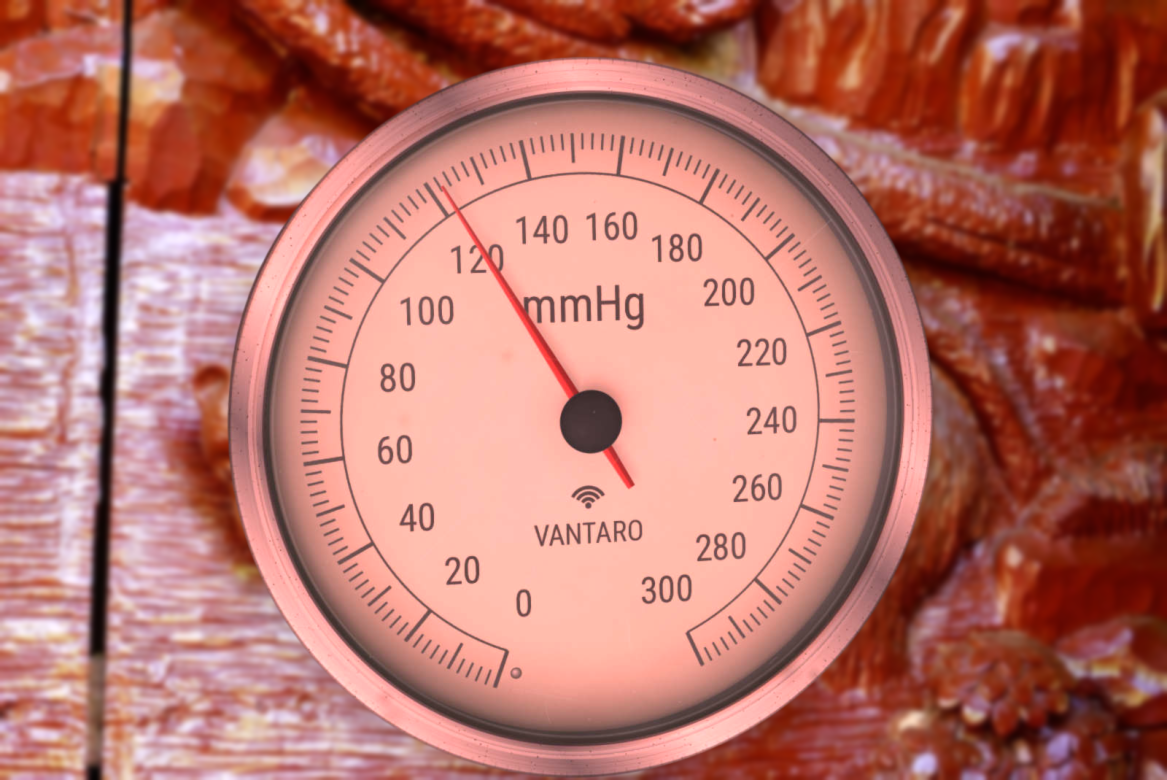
mmHg 122
